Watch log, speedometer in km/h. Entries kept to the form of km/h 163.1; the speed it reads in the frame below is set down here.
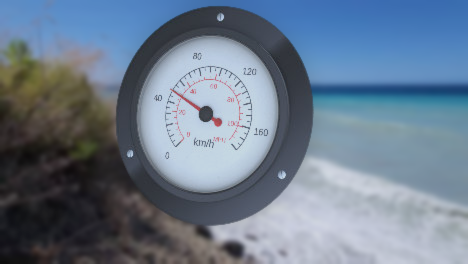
km/h 50
